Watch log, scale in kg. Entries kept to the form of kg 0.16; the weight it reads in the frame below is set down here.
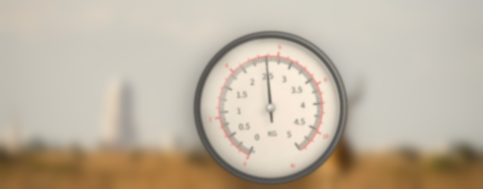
kg 2.5
